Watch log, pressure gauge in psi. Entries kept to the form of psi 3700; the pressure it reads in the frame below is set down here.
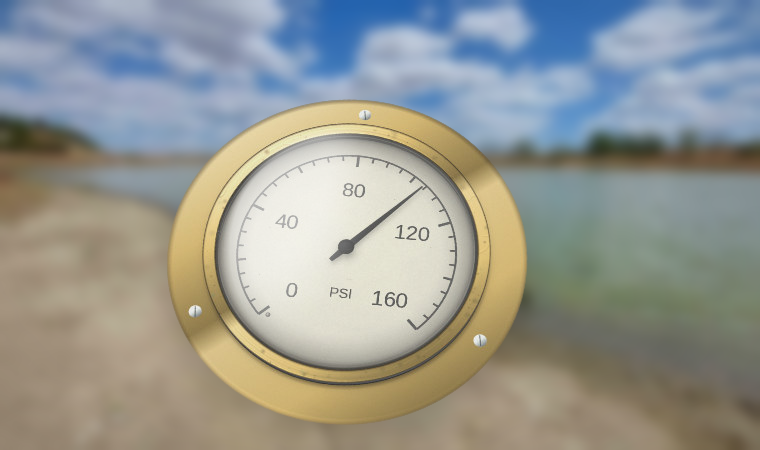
psi 105
